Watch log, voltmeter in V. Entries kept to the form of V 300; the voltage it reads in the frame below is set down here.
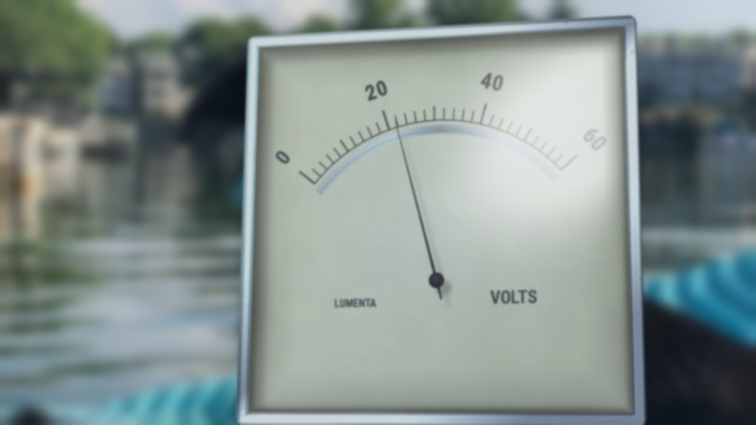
V 22
